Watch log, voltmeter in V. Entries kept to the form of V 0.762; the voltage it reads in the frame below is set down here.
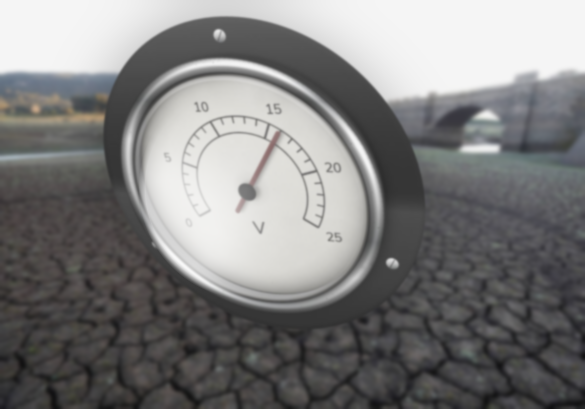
V 16
